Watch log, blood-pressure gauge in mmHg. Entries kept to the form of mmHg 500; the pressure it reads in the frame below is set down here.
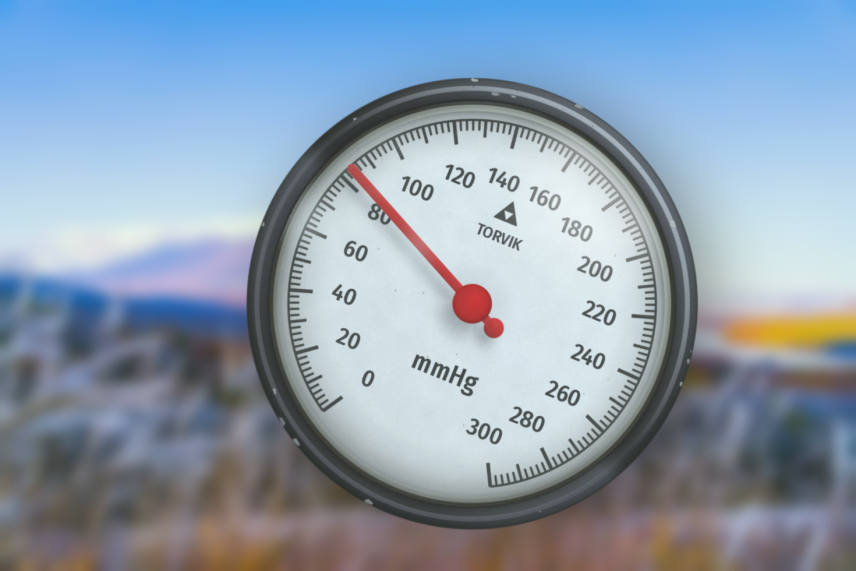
mmHg 84
